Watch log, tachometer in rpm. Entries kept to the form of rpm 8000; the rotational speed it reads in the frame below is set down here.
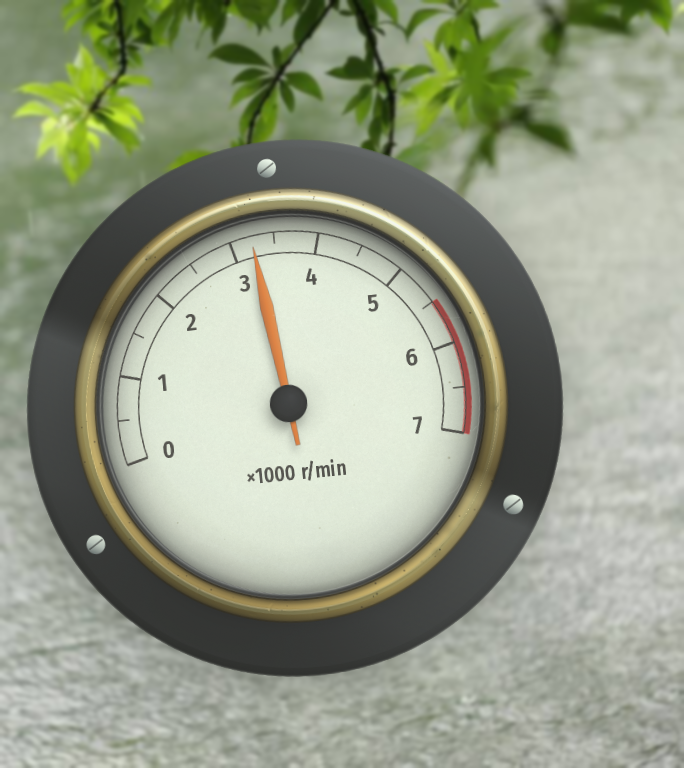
rpm 3250
